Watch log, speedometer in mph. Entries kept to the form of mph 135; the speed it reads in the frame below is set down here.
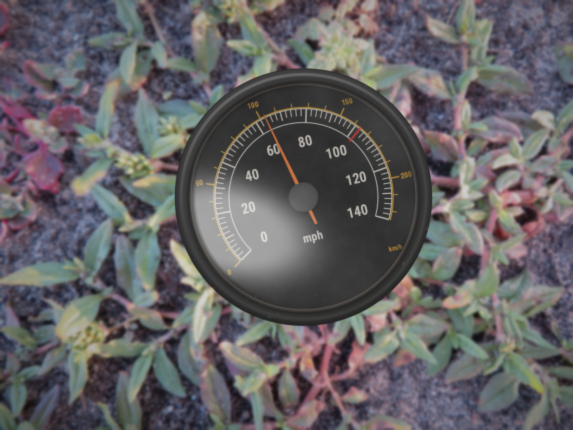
mph 64
